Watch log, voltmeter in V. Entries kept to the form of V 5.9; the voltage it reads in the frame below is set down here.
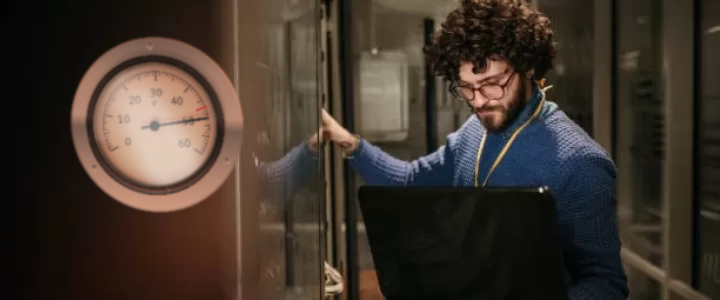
V 50
